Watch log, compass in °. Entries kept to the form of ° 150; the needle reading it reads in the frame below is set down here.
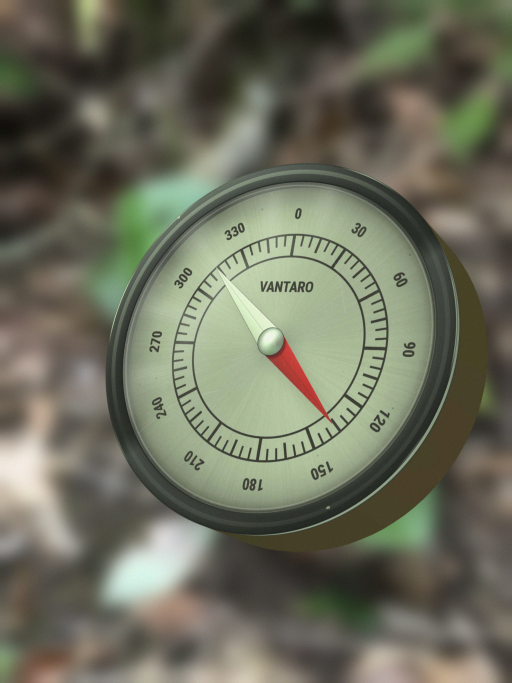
° 135
